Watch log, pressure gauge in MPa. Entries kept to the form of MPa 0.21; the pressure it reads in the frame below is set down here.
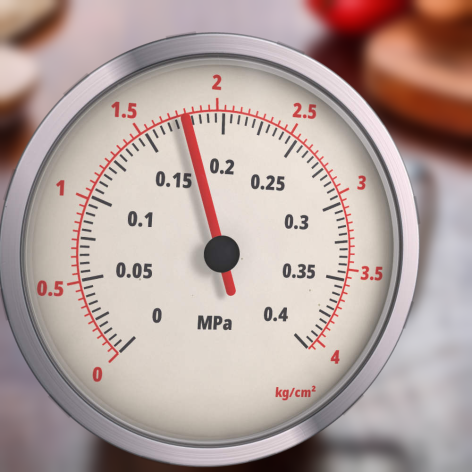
MPa 0.175
